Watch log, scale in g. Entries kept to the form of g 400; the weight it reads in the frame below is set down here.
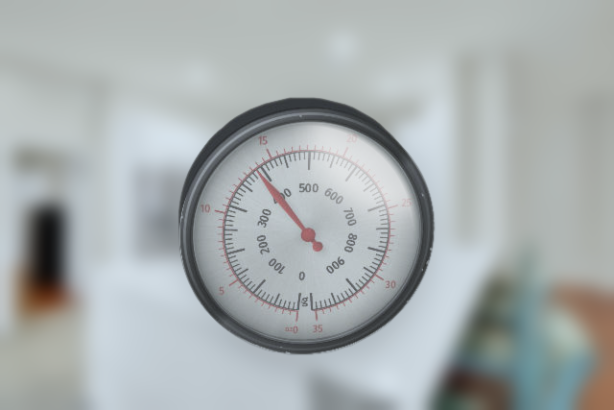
g 390
